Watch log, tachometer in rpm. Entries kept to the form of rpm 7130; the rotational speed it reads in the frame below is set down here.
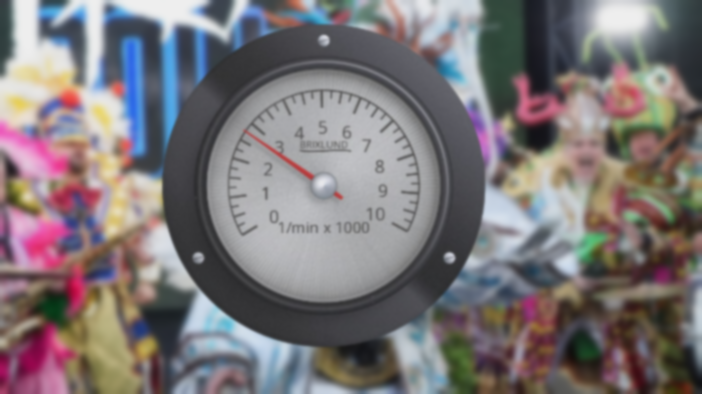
rpm 2750
